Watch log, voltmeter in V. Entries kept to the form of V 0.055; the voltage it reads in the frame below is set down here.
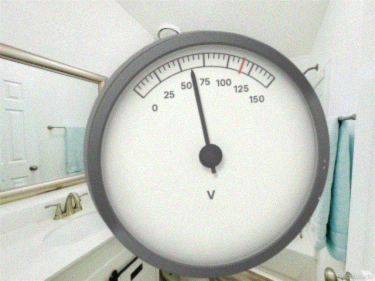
V 60
